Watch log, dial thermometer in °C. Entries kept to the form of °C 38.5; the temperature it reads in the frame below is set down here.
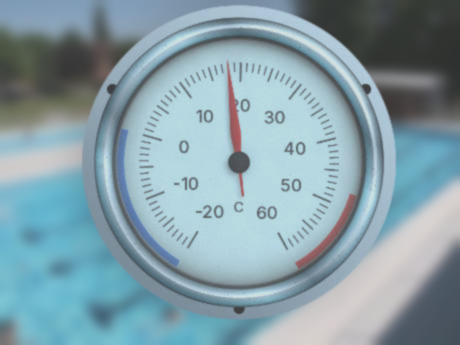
°C 18
